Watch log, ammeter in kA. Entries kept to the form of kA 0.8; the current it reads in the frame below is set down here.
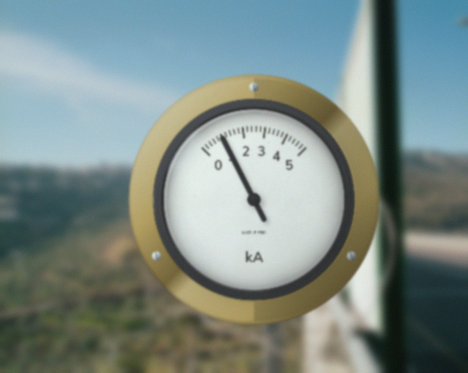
kA 1
